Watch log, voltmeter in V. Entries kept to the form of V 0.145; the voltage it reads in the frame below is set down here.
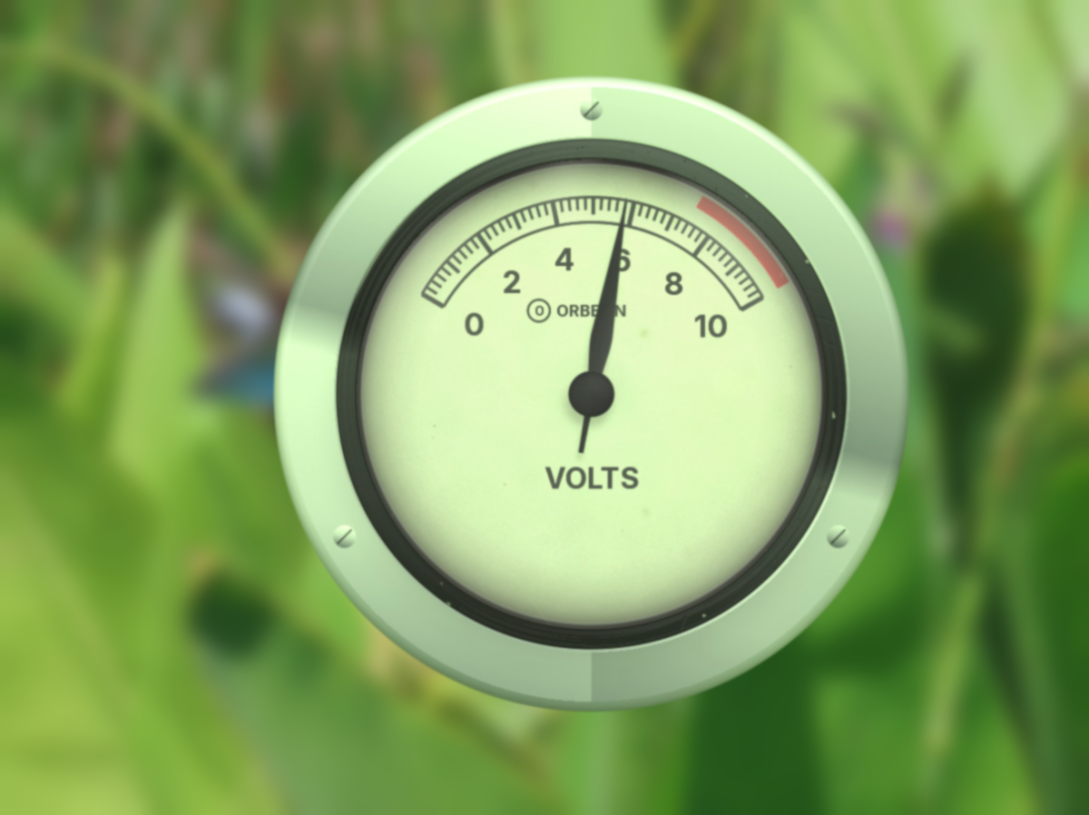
V 5.8
